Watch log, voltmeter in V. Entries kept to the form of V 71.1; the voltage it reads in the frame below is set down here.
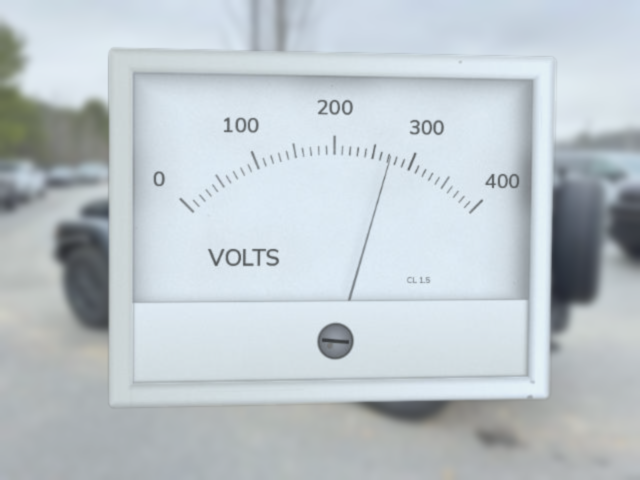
V 270
